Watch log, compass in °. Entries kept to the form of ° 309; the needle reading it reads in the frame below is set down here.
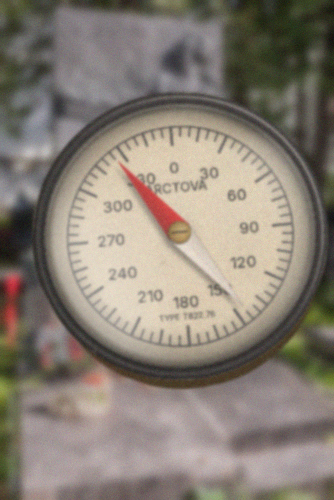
° 325
